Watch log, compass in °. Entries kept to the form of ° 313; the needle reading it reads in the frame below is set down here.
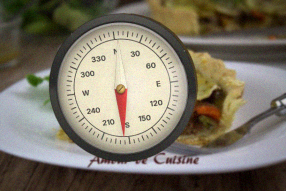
° 185
